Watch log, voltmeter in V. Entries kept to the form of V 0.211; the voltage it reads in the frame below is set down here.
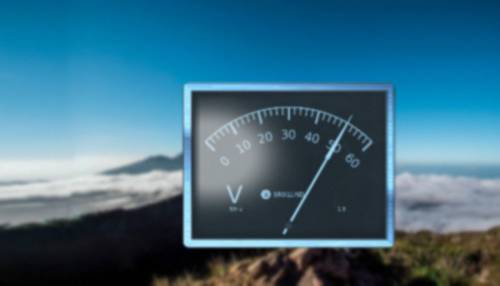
V 50
